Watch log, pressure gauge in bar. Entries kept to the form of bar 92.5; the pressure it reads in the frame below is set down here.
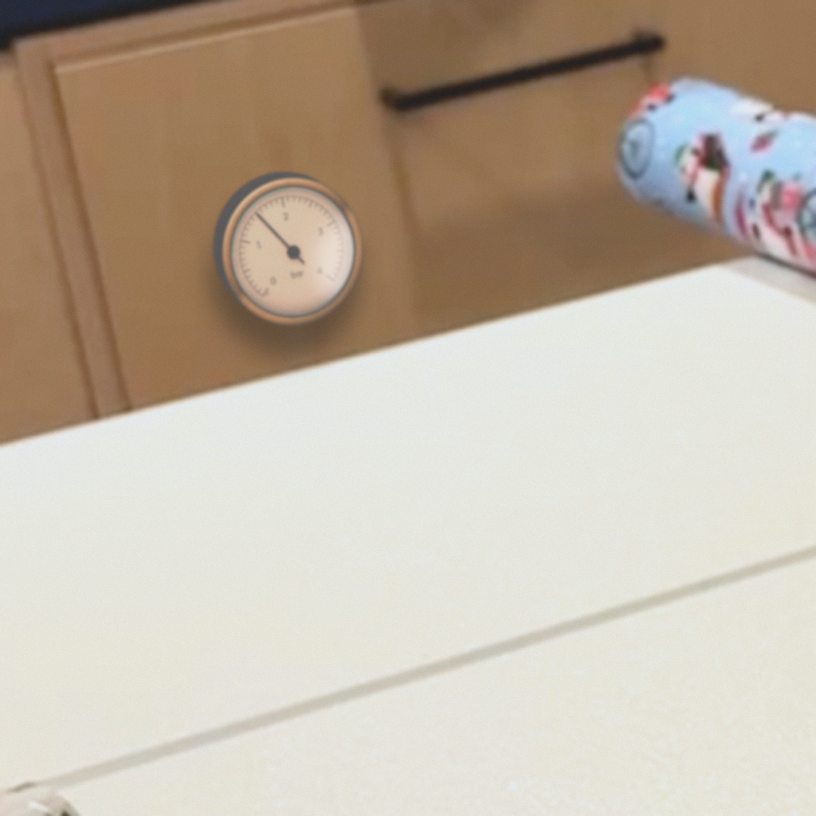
bar 1.5
